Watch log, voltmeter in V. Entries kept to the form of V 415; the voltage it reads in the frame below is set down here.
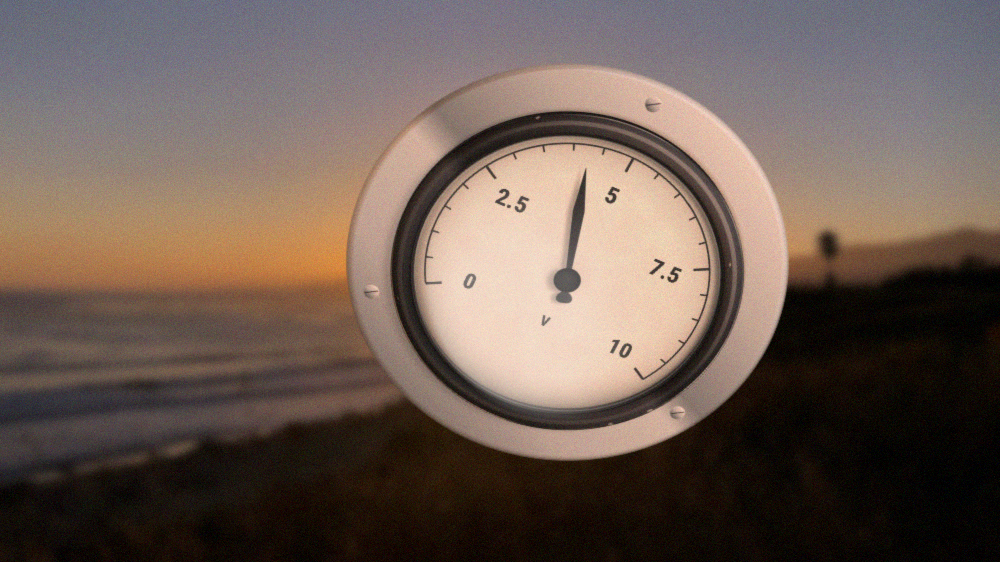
V 4.25
